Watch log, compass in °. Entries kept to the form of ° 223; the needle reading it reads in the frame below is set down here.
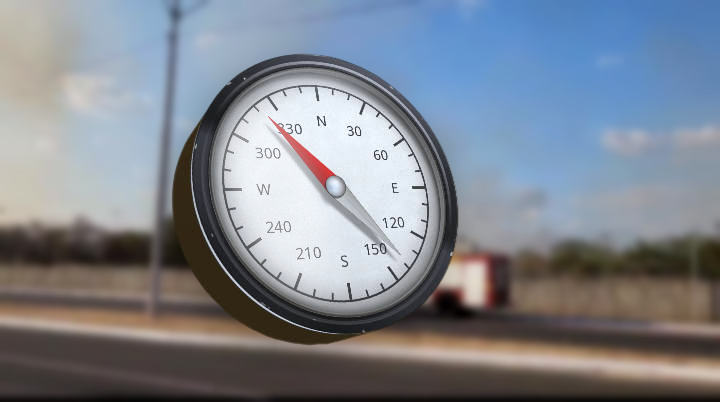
° 320
